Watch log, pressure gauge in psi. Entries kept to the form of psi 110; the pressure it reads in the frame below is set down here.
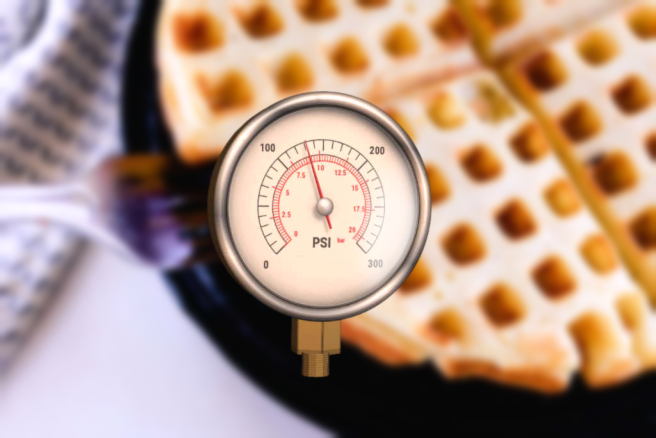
psi 130
